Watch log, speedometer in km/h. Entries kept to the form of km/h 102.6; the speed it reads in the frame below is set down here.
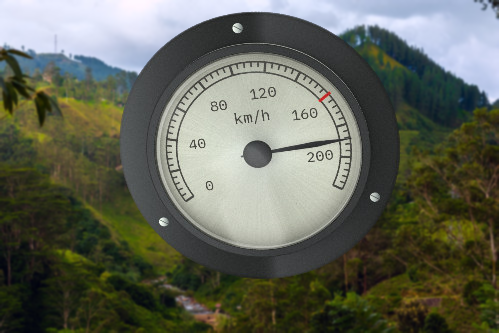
km/h 188
